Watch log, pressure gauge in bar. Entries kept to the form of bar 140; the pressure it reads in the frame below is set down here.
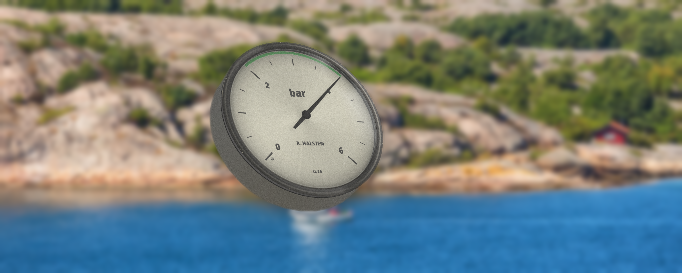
bar 4
